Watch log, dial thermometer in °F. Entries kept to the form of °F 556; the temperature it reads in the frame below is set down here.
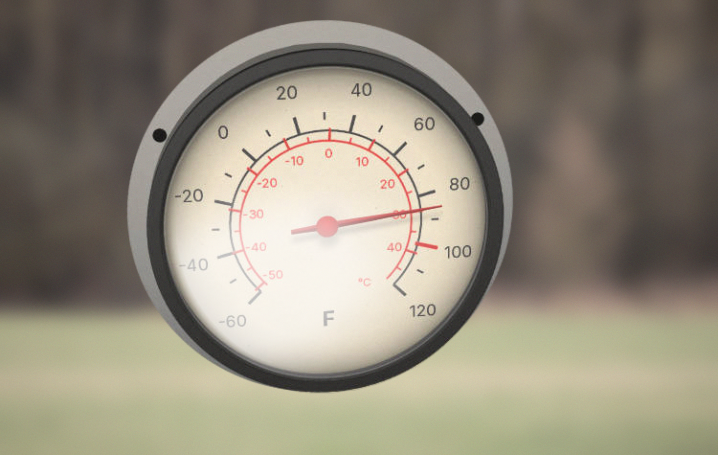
°F 85
